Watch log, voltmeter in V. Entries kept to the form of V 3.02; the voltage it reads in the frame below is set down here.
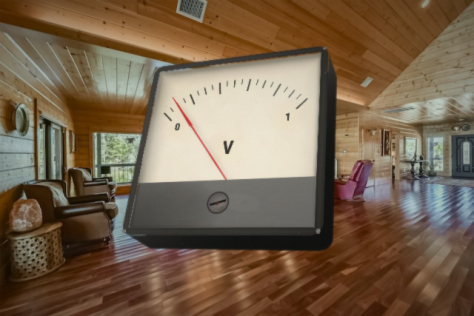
V 0.1
